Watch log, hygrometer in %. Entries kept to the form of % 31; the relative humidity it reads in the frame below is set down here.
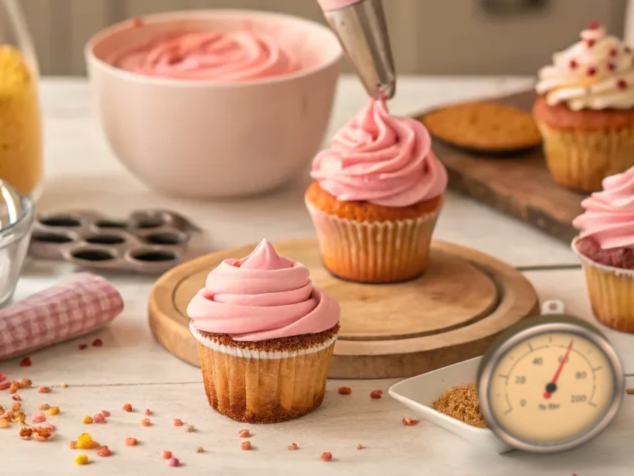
% 60
